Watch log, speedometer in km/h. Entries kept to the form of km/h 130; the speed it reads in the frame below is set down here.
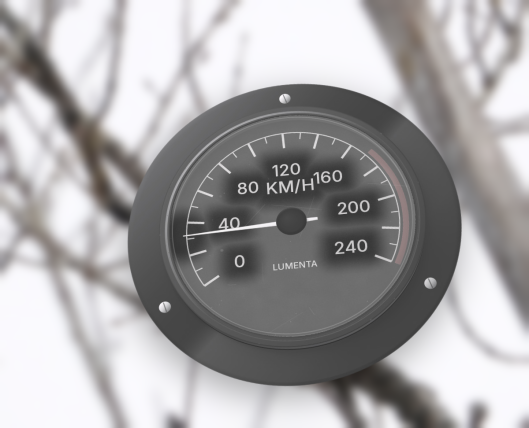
km/h 30
